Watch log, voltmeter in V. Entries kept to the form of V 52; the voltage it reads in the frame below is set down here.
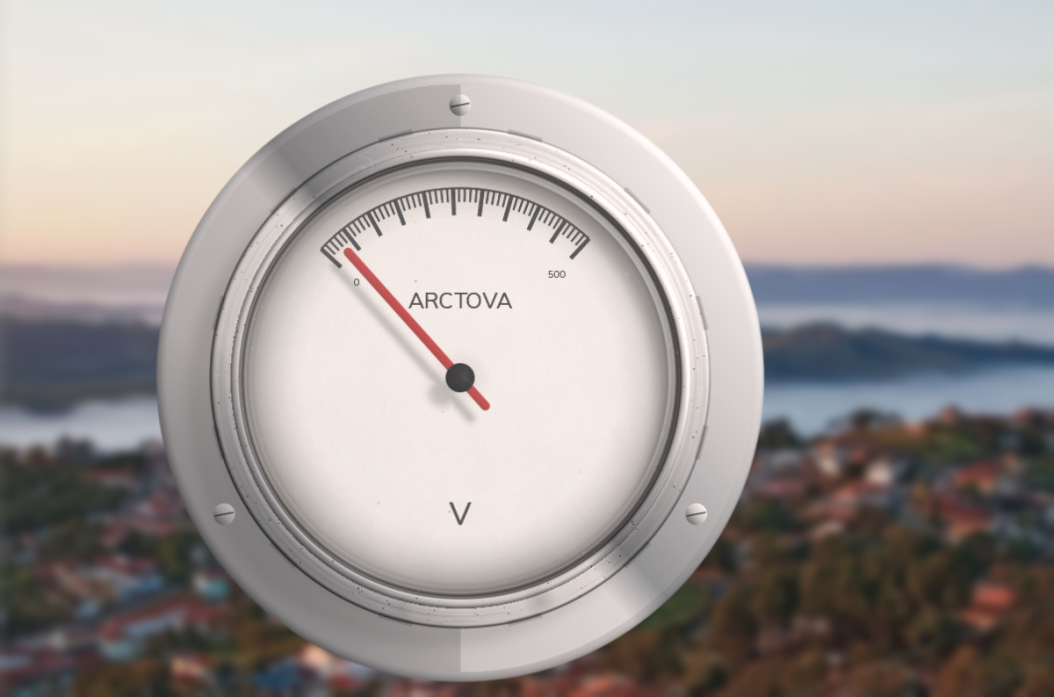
V 30
